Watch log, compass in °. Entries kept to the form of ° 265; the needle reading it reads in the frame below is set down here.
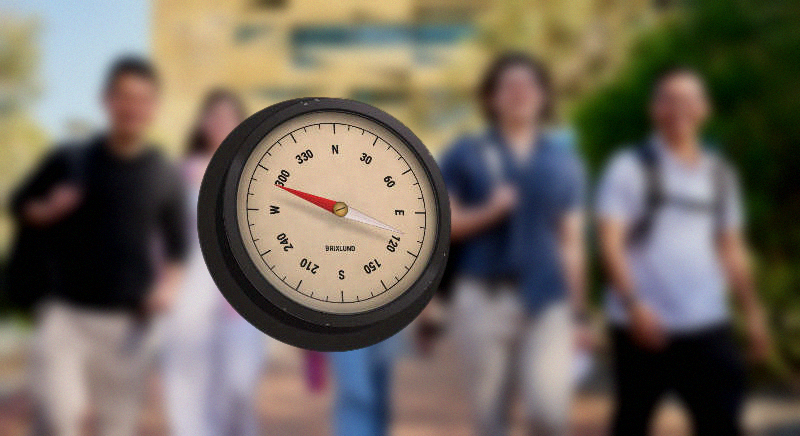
° 290
